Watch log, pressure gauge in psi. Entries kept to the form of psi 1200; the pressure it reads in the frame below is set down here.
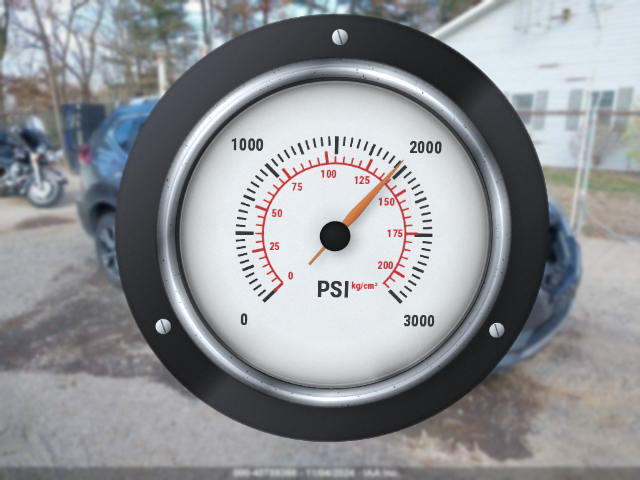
psi 1950
